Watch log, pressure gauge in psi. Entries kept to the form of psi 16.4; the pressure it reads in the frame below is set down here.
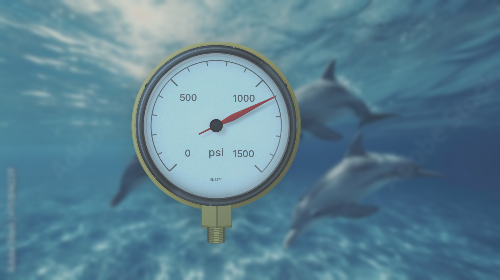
psi 1100
